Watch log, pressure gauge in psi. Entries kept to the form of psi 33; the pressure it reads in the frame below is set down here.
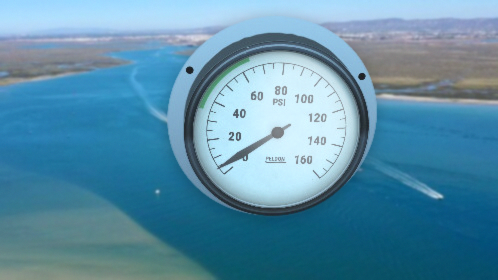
psi 5
